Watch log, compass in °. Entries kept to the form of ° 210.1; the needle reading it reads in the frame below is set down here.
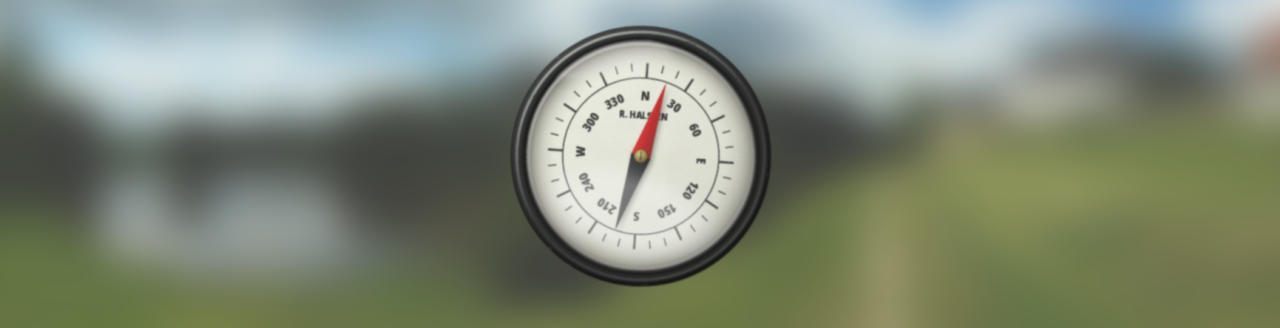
° 15
